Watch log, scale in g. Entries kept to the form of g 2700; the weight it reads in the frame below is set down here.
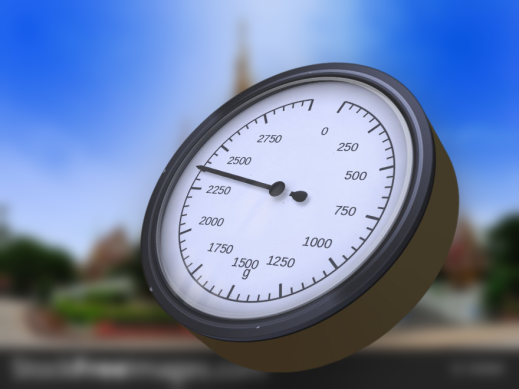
g 2350
